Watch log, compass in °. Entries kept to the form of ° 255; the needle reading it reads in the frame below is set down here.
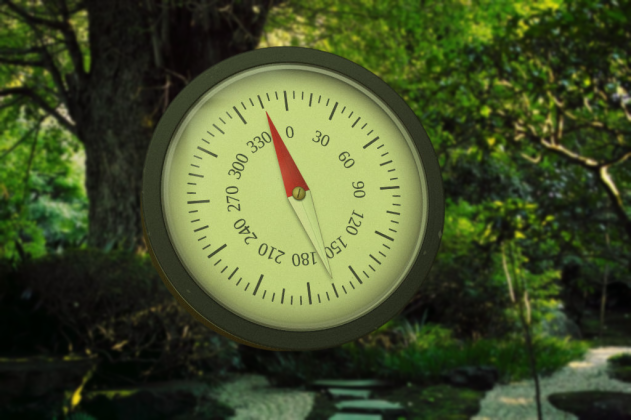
° 345
